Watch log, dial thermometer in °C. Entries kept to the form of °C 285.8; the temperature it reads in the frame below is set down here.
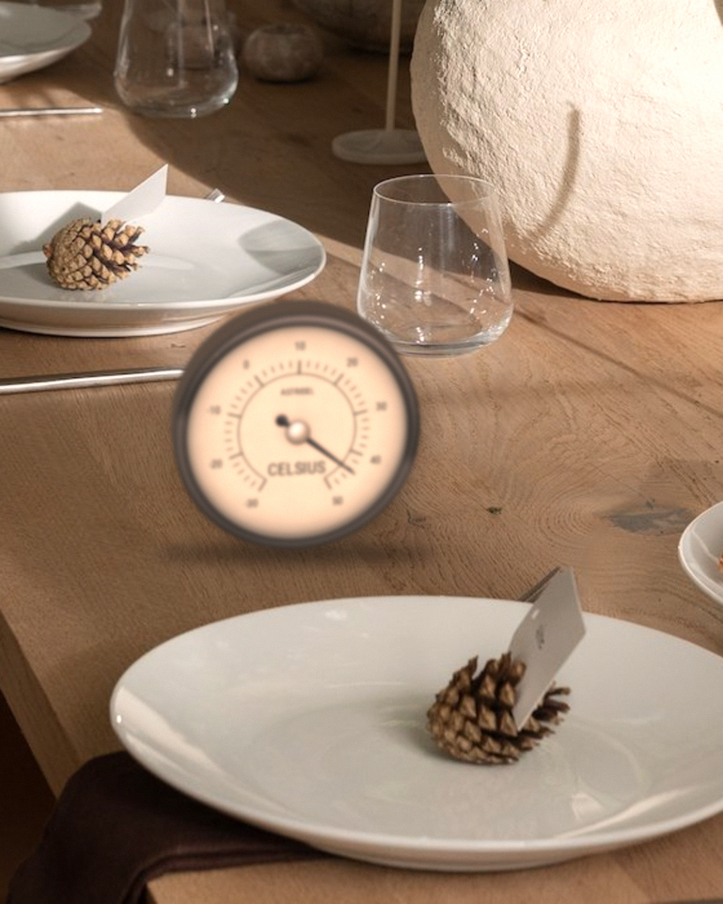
°C 44
